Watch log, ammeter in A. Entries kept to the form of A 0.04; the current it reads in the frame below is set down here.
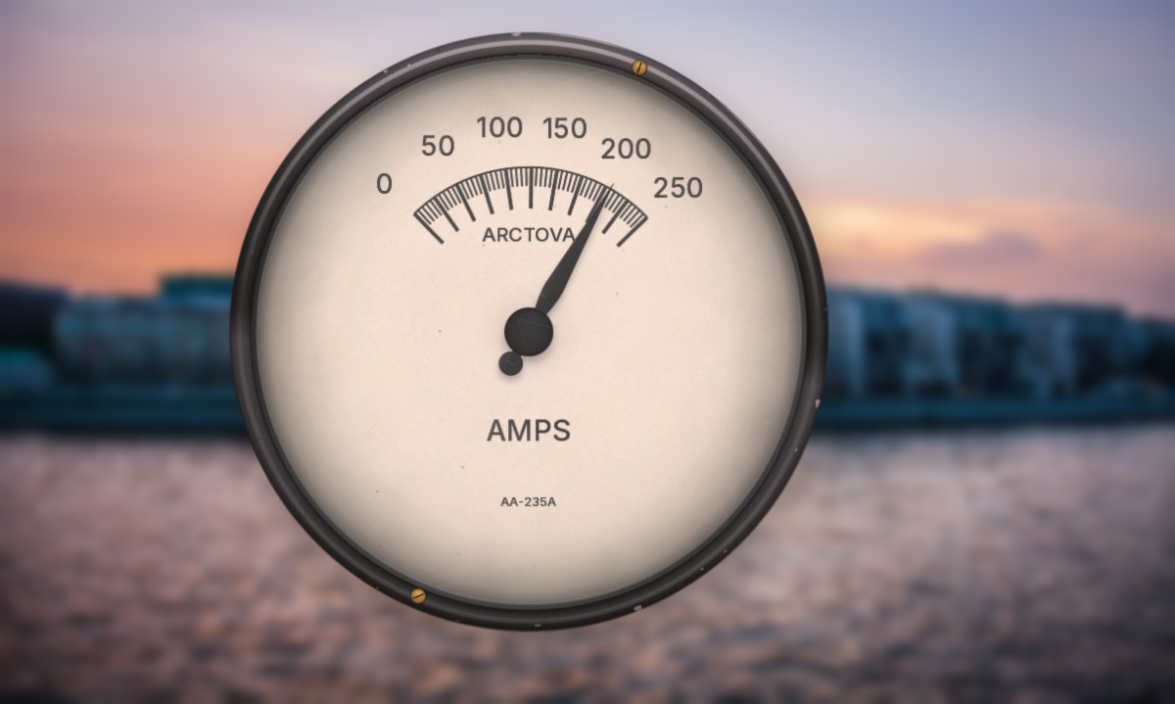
A 205
